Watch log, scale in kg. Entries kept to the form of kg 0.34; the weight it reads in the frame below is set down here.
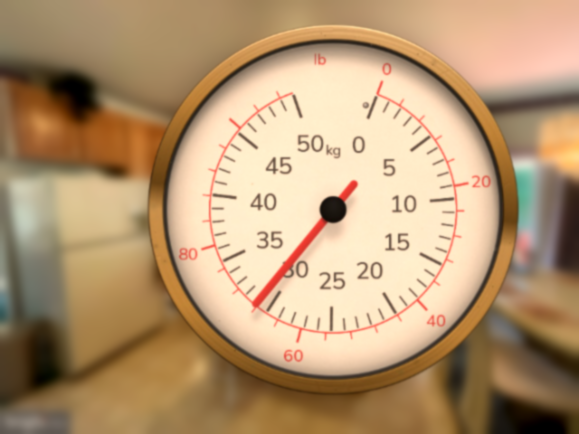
kg 31
